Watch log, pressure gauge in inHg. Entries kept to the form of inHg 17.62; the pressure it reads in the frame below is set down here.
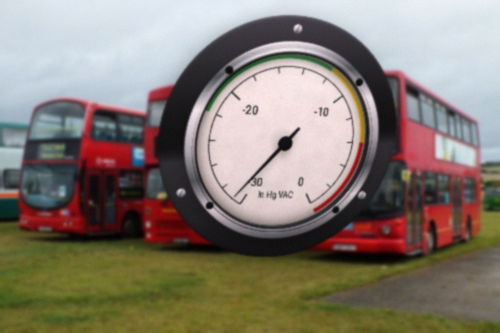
inHg -29
